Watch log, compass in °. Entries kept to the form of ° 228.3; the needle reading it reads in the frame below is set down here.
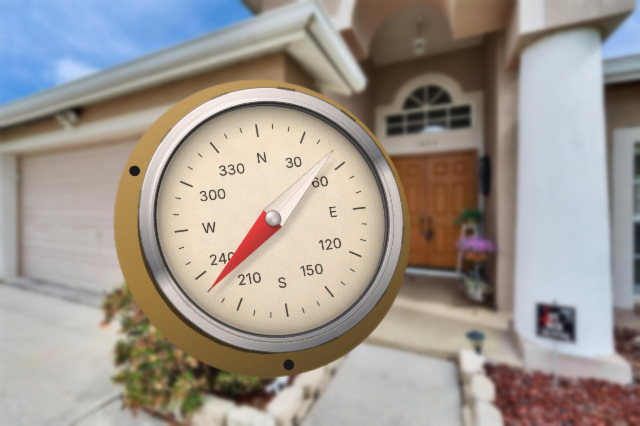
° 230
